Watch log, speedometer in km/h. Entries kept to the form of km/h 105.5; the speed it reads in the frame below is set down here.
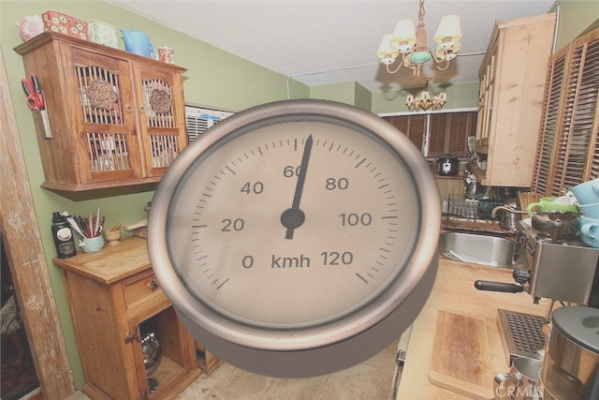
km/h 64
